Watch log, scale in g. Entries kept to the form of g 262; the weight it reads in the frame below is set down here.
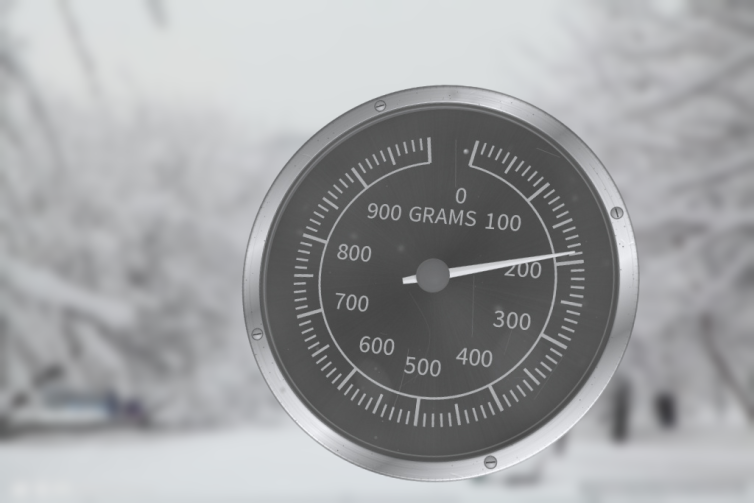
g 190
